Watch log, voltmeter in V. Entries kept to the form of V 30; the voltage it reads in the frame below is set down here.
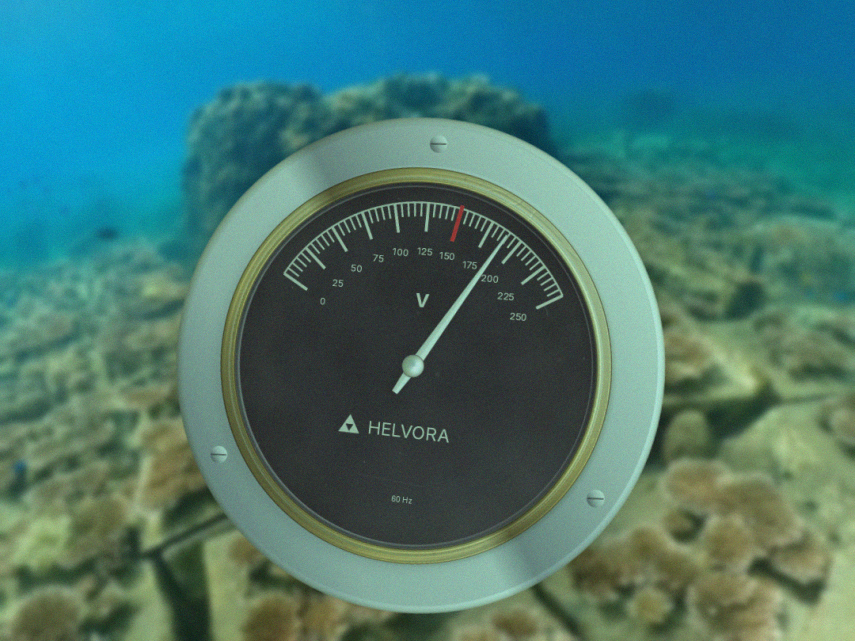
V 190
